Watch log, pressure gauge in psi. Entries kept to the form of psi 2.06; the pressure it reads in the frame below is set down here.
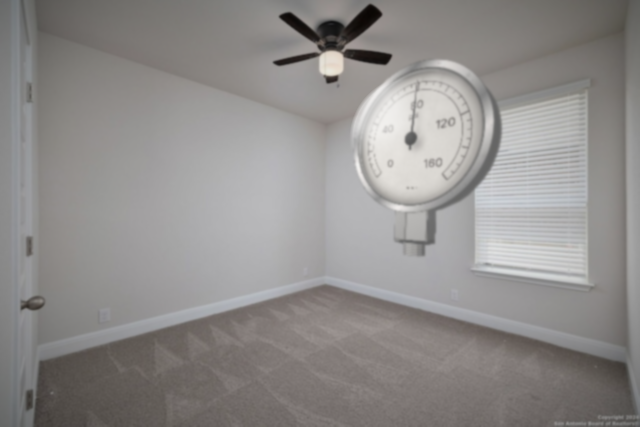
psi 80
